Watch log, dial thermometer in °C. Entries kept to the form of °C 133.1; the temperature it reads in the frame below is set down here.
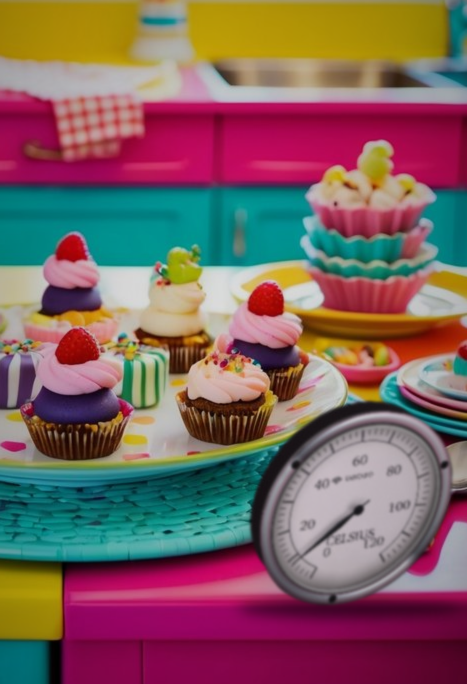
°C 10
